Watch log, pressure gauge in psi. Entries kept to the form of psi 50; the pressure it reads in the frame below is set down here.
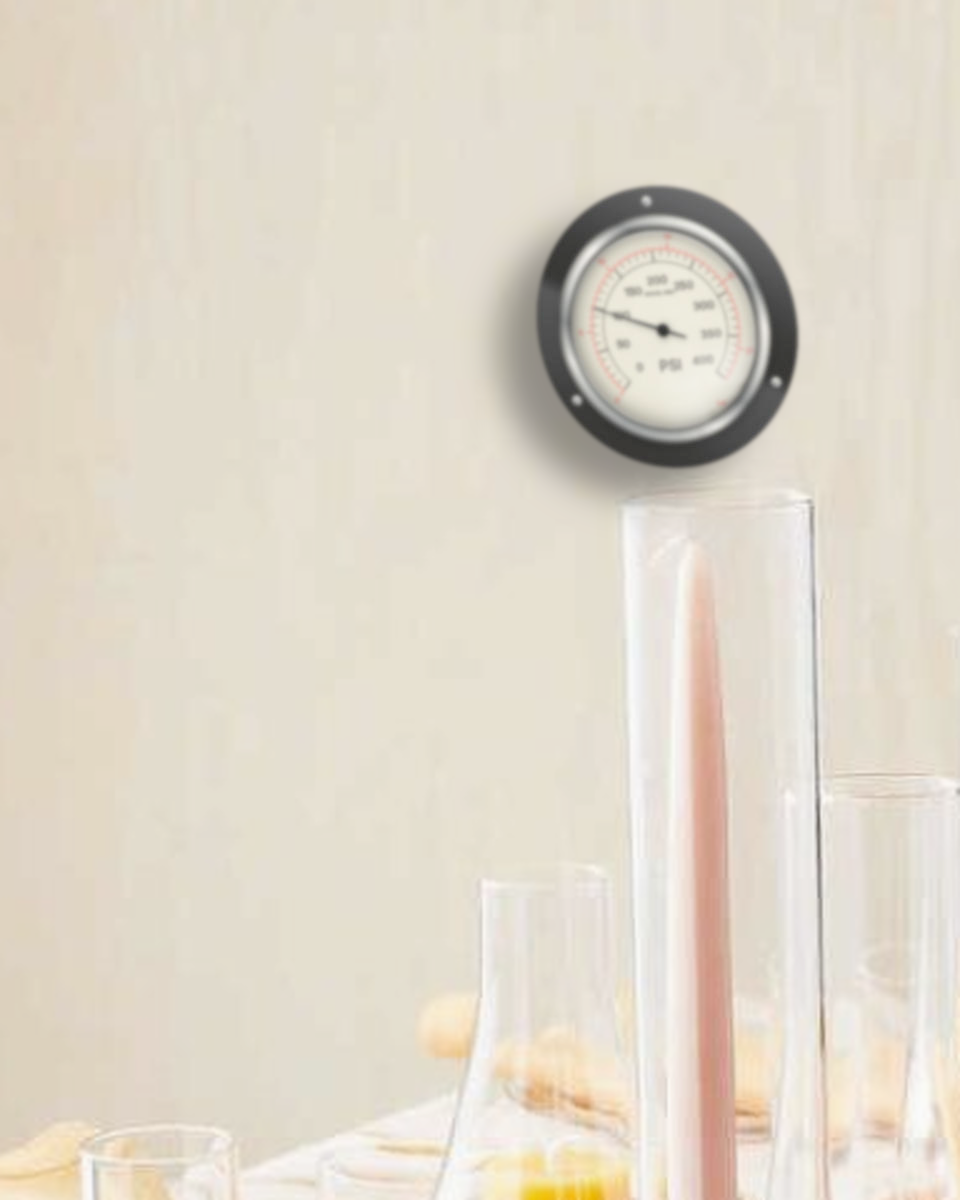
psi 100
